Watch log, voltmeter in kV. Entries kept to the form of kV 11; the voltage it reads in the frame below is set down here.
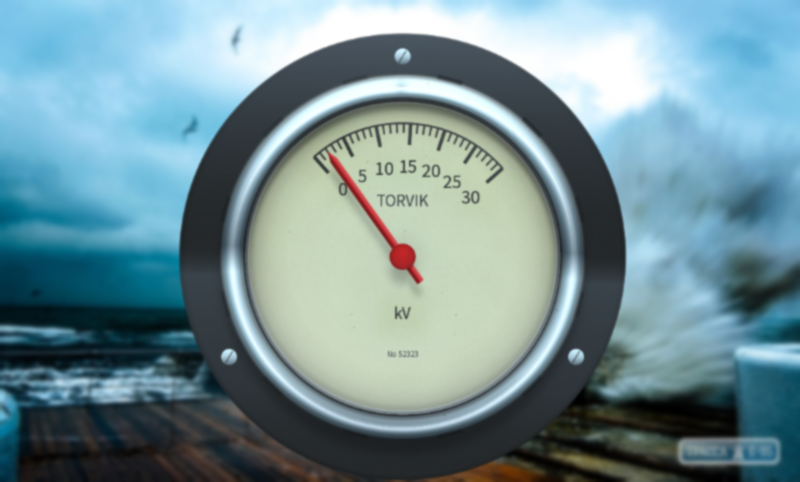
kV 2
